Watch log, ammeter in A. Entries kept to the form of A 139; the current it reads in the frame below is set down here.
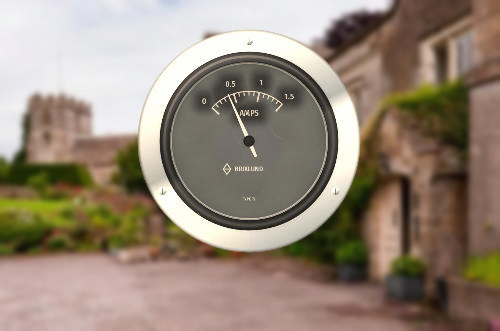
A 0.4
